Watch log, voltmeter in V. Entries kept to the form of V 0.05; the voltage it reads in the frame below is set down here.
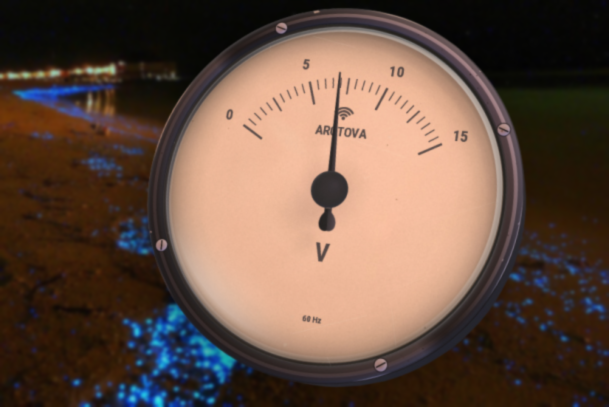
V 7
